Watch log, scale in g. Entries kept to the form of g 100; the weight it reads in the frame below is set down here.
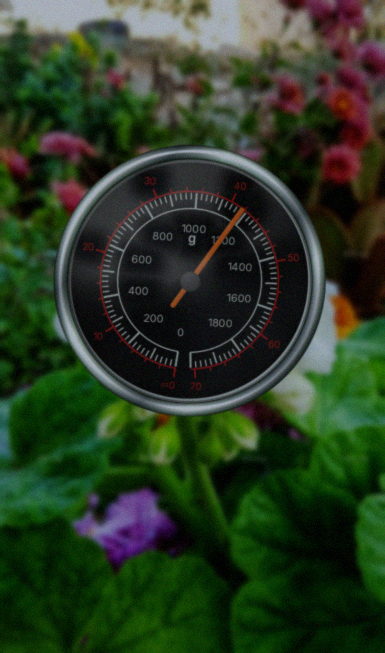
g 1180
